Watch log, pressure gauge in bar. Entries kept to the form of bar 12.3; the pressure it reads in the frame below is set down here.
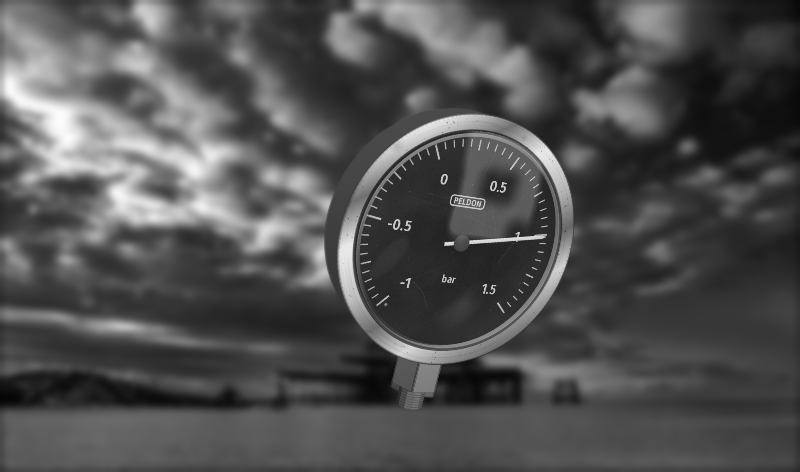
bar 1
